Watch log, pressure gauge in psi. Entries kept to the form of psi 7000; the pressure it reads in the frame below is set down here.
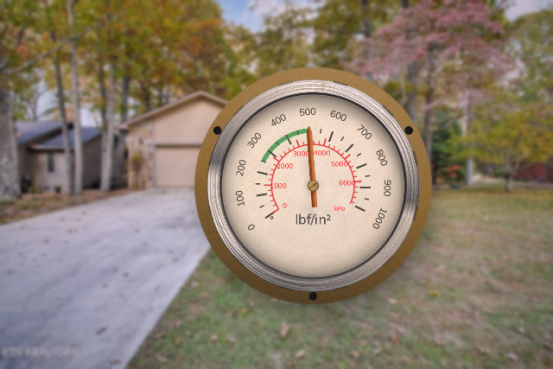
psi 500
